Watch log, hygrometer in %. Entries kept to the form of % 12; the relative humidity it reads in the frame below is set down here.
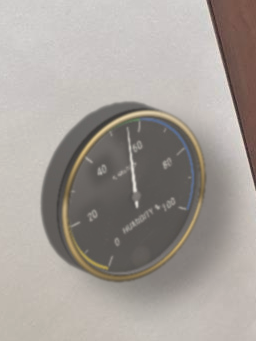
% 55
